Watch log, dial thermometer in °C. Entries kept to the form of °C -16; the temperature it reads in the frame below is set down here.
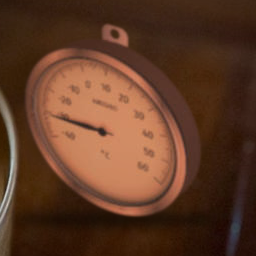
°C -30
